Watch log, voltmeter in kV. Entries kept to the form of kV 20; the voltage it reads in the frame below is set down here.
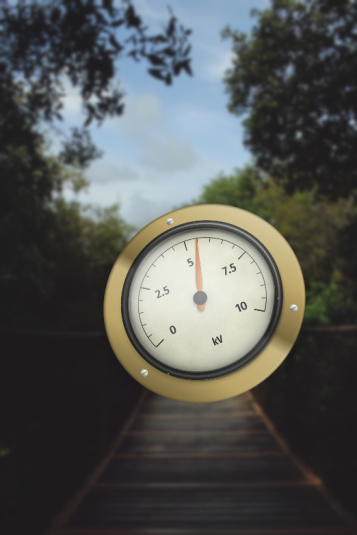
kV 5.5
